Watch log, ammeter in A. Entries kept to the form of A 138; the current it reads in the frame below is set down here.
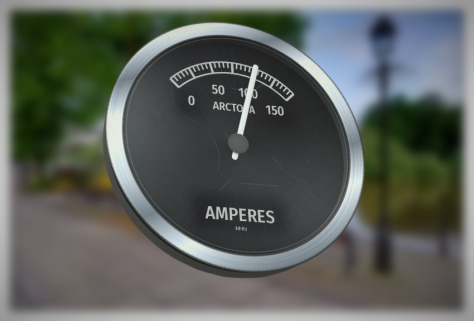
A 100
